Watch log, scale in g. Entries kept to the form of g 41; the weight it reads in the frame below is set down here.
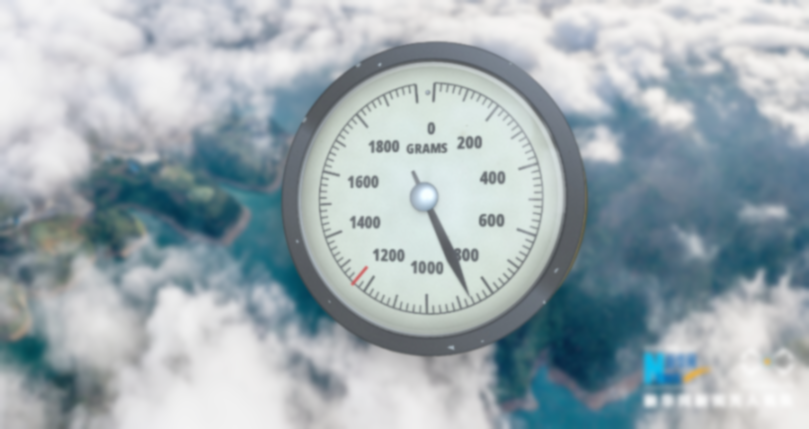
g 860
